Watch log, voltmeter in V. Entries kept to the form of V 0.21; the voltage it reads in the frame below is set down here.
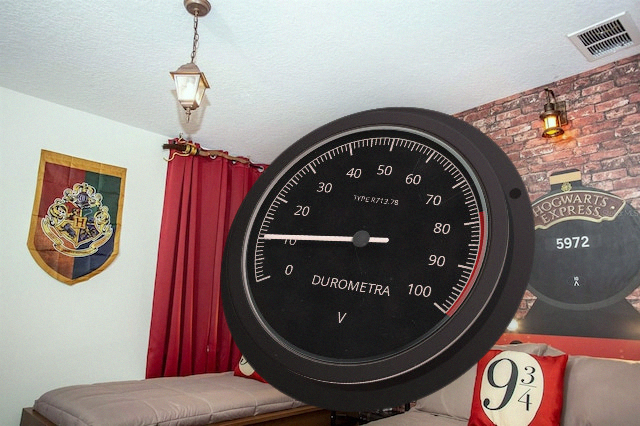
V 10
